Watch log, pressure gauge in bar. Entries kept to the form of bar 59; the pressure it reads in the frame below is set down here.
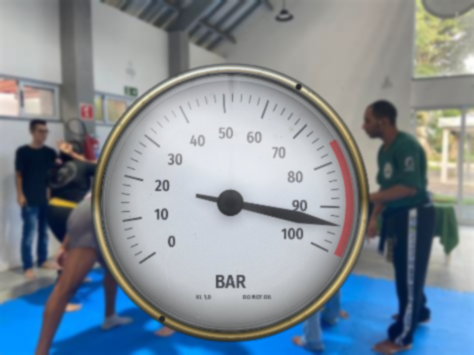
bar 94
